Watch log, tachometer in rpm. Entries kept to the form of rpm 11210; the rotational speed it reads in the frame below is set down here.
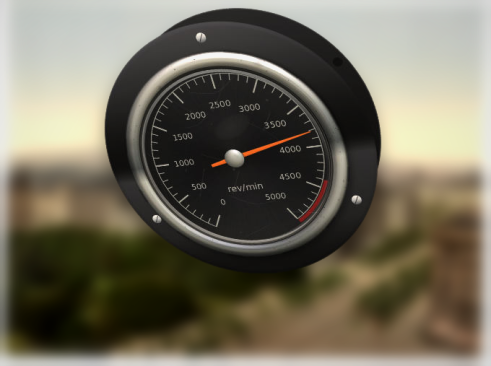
rpm 3800
